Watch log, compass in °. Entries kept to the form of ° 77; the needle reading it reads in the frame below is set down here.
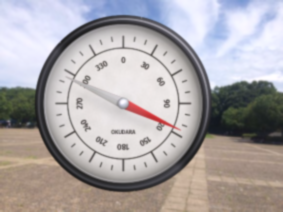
° 115
